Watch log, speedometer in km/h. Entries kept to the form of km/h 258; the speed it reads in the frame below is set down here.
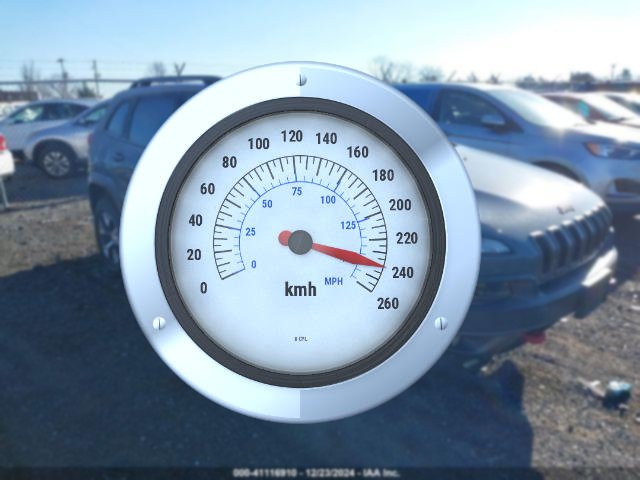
km/h 240
